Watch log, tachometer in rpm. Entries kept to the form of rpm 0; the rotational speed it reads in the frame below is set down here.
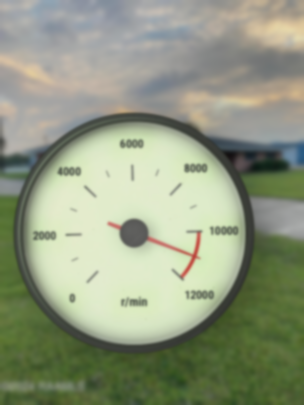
rpm 11000
